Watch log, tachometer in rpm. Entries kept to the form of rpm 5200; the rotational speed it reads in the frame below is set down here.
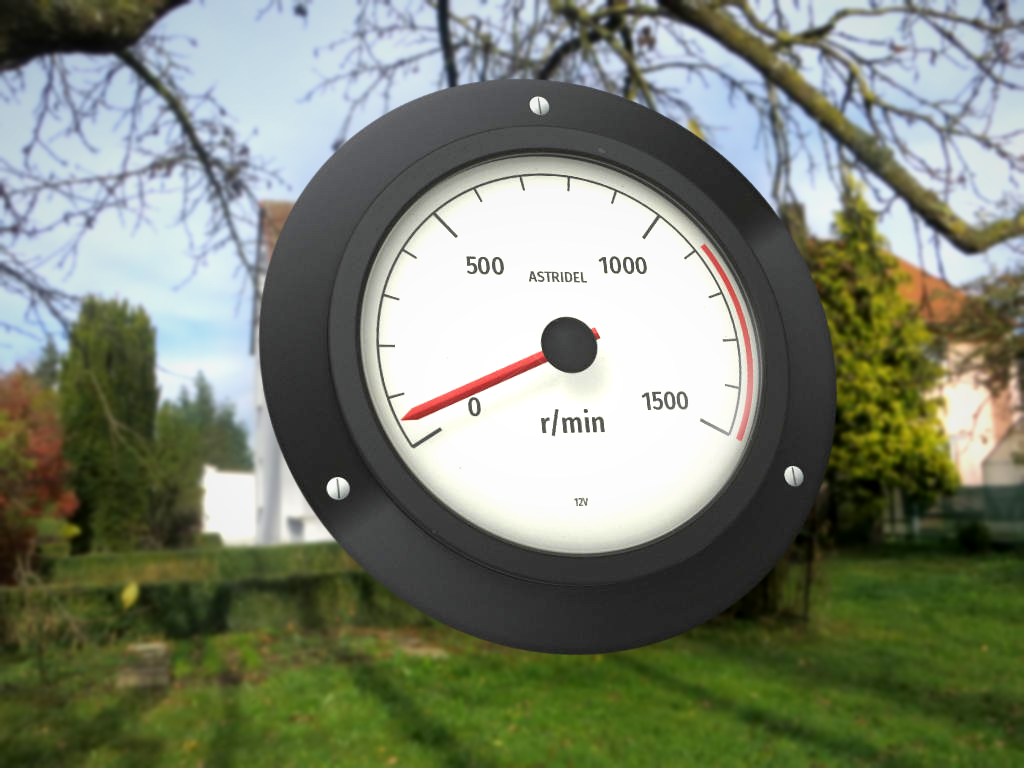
rpm 50
